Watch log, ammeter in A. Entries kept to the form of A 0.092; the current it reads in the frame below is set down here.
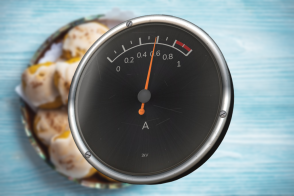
A 0.6
